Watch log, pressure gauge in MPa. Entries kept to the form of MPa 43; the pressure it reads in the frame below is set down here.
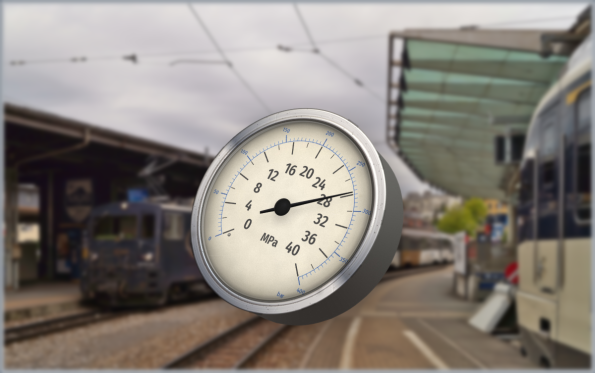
MPa 28
